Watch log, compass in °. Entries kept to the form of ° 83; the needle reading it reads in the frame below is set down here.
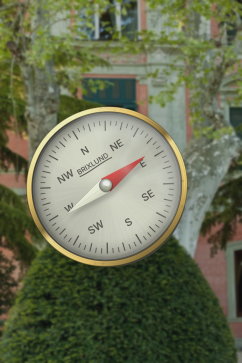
° 85
